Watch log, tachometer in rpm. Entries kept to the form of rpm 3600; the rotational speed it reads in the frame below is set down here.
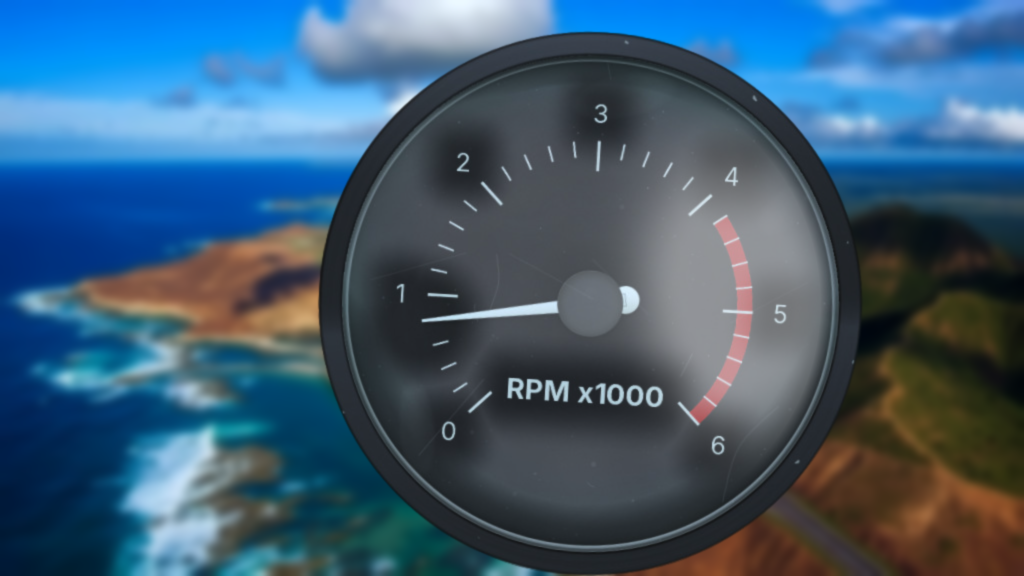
rpm 800
